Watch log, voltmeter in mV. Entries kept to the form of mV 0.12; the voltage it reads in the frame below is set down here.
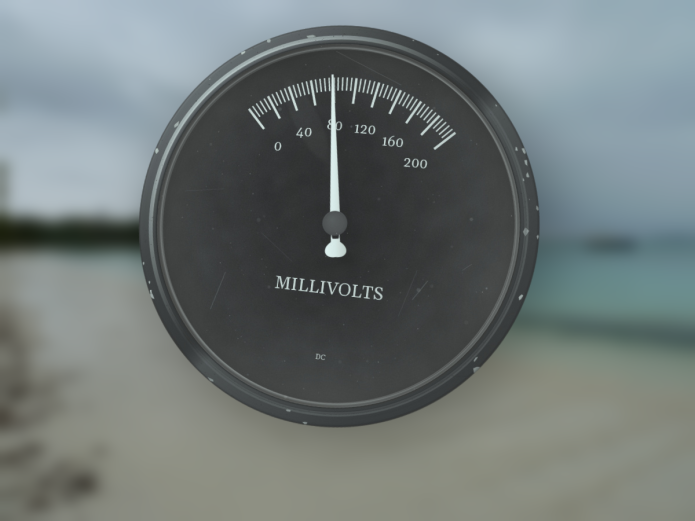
mV 80
